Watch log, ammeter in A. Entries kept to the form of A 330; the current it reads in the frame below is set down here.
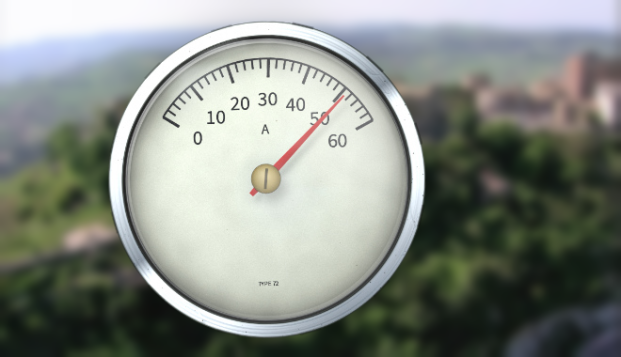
A 51
